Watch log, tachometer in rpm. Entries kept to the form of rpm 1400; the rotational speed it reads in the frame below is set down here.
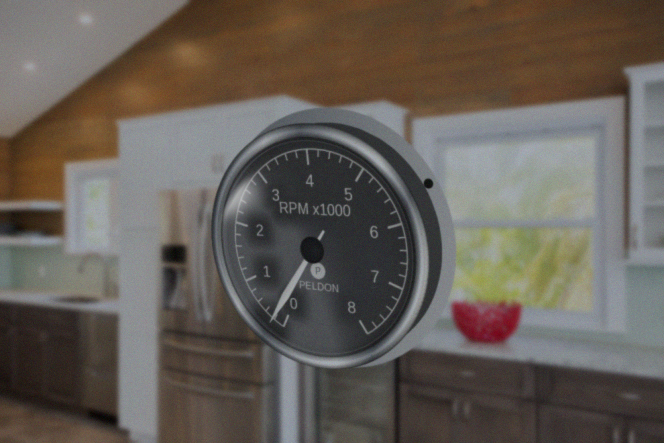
rpm 200
